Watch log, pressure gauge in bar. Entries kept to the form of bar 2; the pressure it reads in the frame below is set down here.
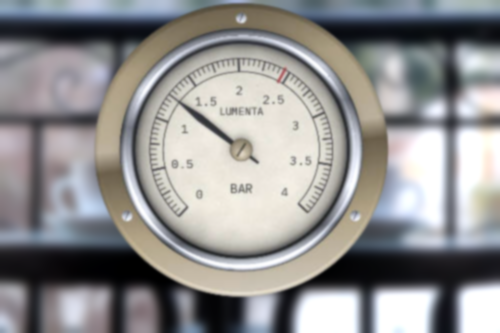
bar 1.25
